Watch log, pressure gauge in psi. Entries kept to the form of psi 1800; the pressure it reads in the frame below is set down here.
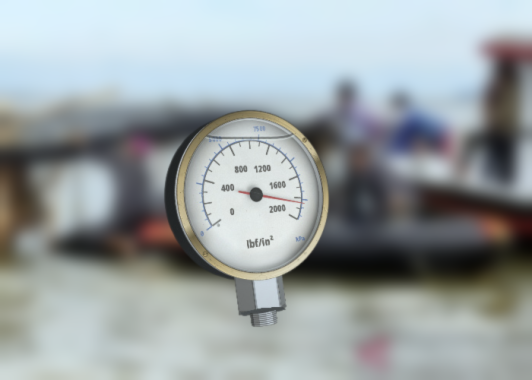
psi 1850
